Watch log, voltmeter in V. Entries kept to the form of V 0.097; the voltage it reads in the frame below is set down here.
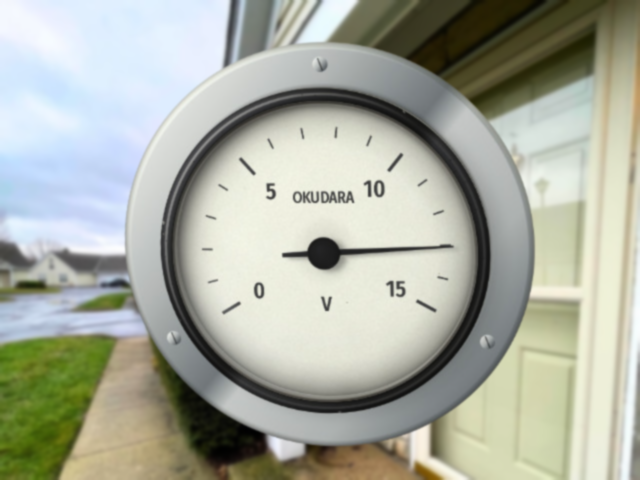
V 13
